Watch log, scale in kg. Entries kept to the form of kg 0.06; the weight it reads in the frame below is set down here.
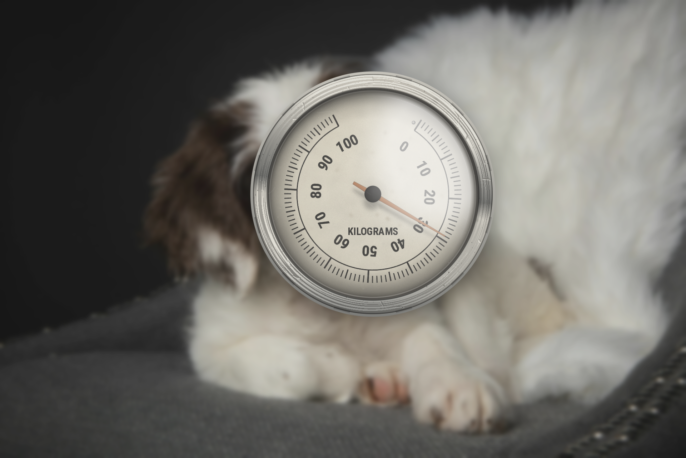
kg 29
